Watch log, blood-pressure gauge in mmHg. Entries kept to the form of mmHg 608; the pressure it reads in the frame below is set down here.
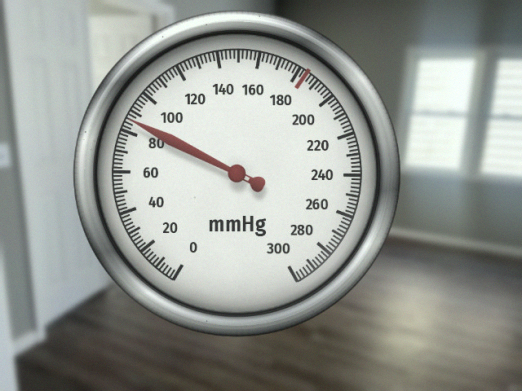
mmHg 86
